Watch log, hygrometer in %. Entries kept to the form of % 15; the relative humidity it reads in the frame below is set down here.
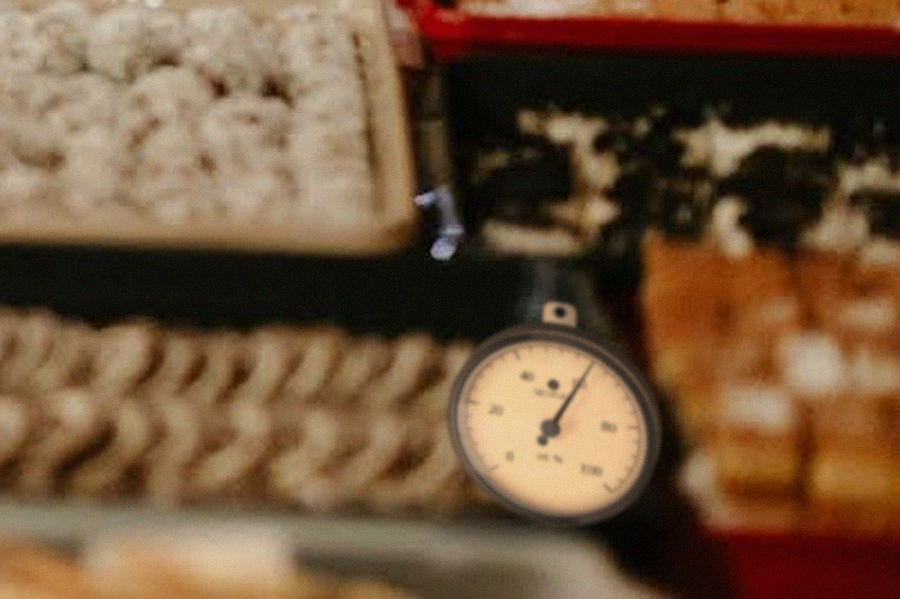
% 60
